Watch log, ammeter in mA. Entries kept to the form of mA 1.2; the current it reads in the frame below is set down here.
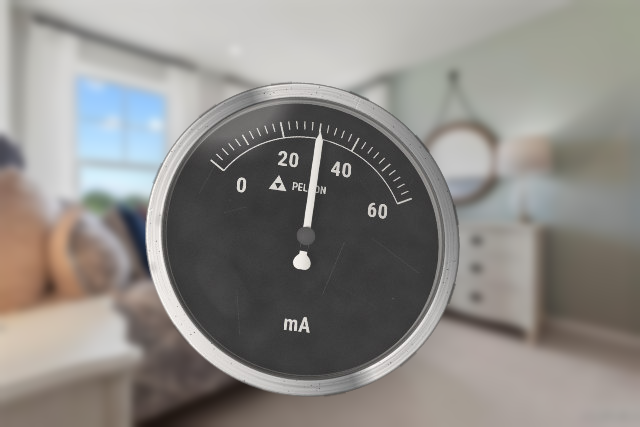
mA 30
